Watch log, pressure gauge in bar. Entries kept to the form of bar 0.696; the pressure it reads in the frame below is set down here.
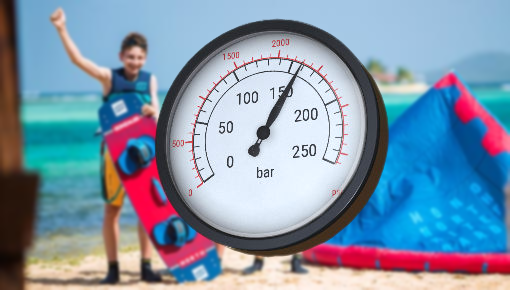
bar 160
